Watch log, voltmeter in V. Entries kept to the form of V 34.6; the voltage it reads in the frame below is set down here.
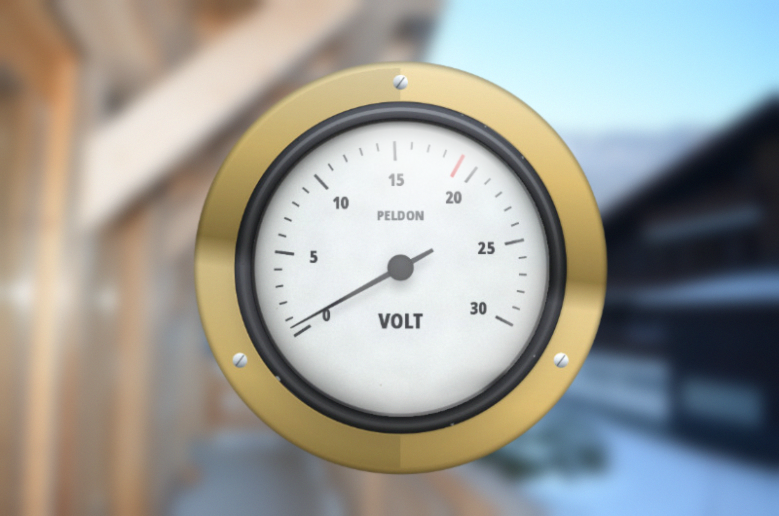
V 0.5
